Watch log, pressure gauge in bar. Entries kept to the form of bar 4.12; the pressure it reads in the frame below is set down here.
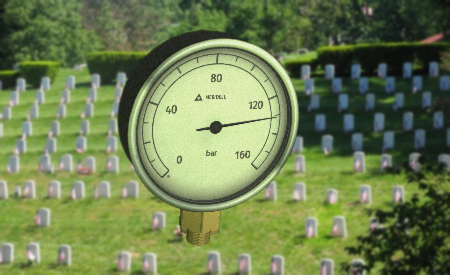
bar 130
